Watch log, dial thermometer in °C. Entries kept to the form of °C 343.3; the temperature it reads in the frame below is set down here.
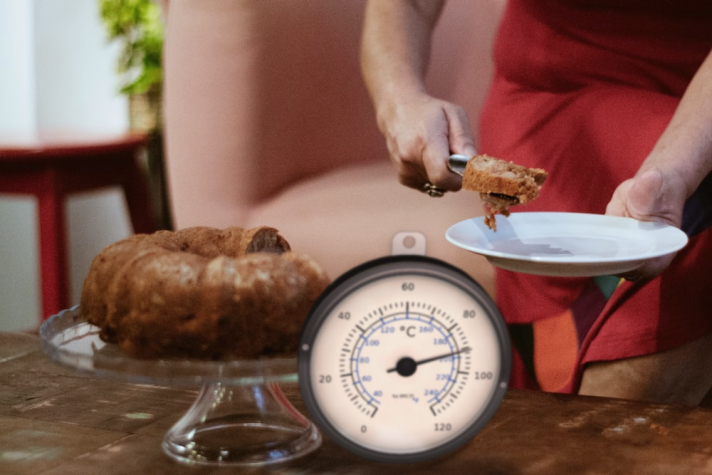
°C 90
